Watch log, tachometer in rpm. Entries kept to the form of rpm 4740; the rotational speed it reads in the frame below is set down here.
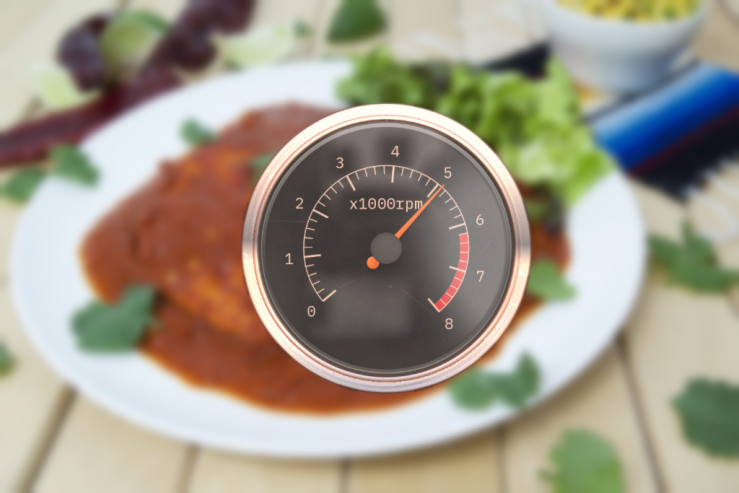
rpm 5100
